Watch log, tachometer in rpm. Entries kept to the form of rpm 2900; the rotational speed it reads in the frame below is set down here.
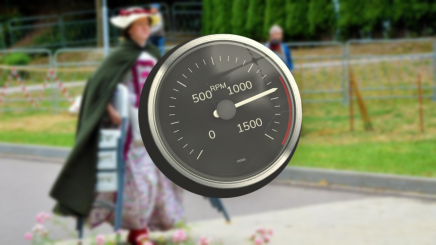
rpm 1200
